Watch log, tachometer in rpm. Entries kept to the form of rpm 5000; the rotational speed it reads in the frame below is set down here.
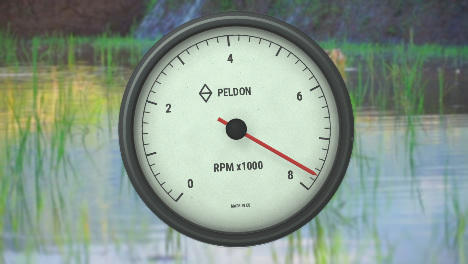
rpm 7700
